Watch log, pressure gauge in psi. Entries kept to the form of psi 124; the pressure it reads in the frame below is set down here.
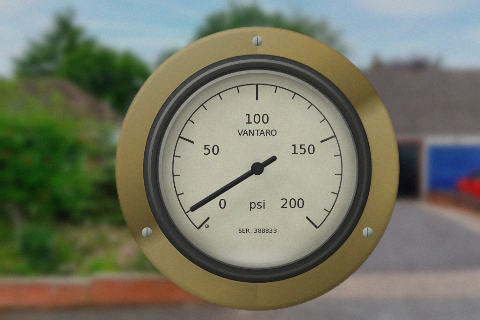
psi 10
